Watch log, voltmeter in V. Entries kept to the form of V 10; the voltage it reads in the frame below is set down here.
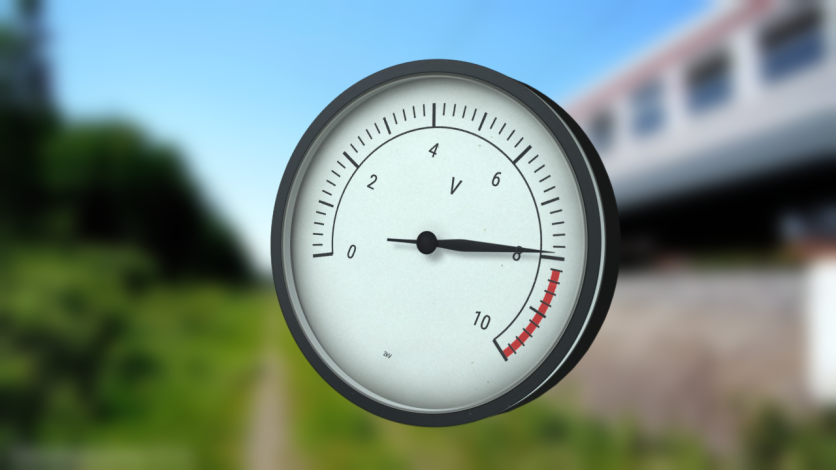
V 7.9
